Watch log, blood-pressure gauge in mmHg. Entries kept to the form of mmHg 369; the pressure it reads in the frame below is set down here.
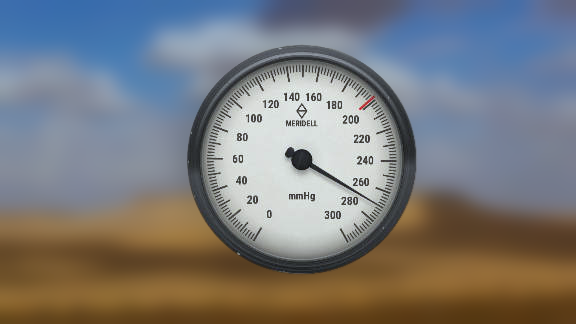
mmHg 270
